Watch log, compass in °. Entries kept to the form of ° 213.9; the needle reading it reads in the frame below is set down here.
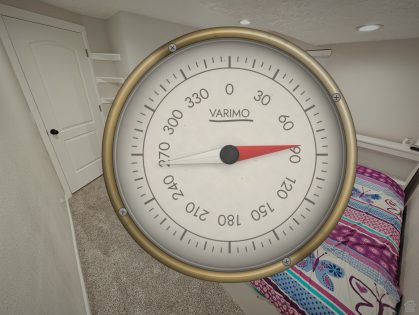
° 82.5
